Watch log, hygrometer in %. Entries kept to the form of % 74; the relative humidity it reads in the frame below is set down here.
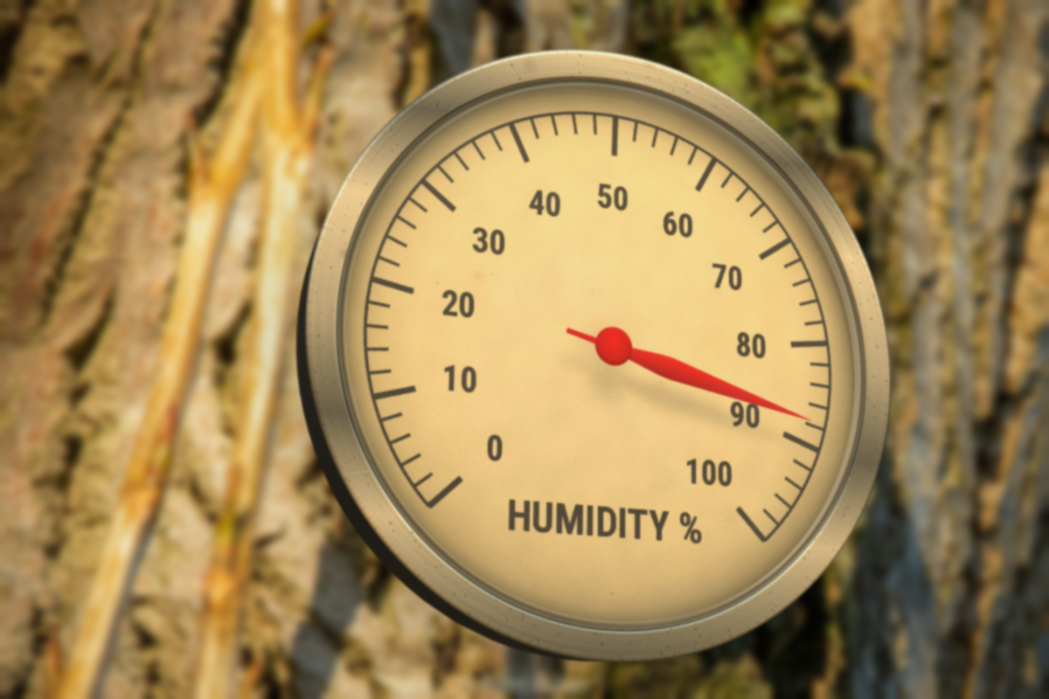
% 88
